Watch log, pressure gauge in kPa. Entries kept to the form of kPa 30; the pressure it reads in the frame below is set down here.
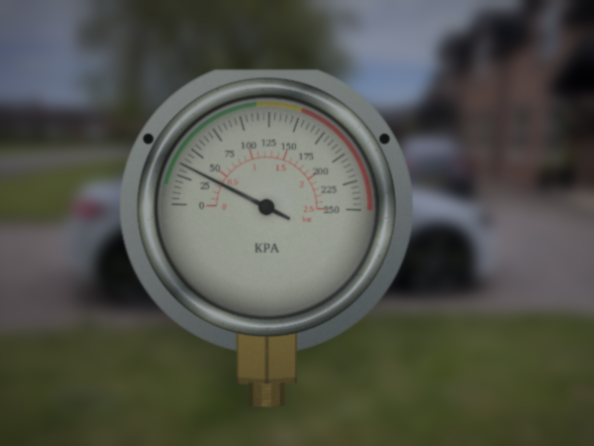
kPa 35
